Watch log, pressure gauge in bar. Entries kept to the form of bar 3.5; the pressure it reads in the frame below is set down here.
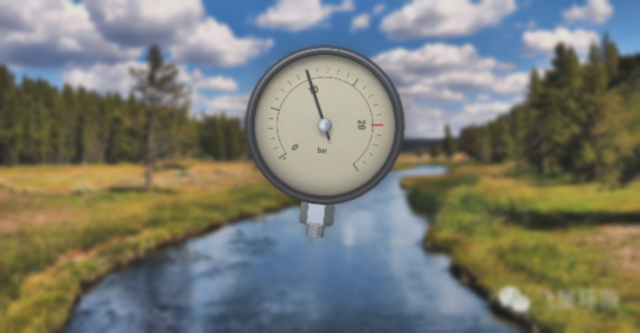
bar 10
